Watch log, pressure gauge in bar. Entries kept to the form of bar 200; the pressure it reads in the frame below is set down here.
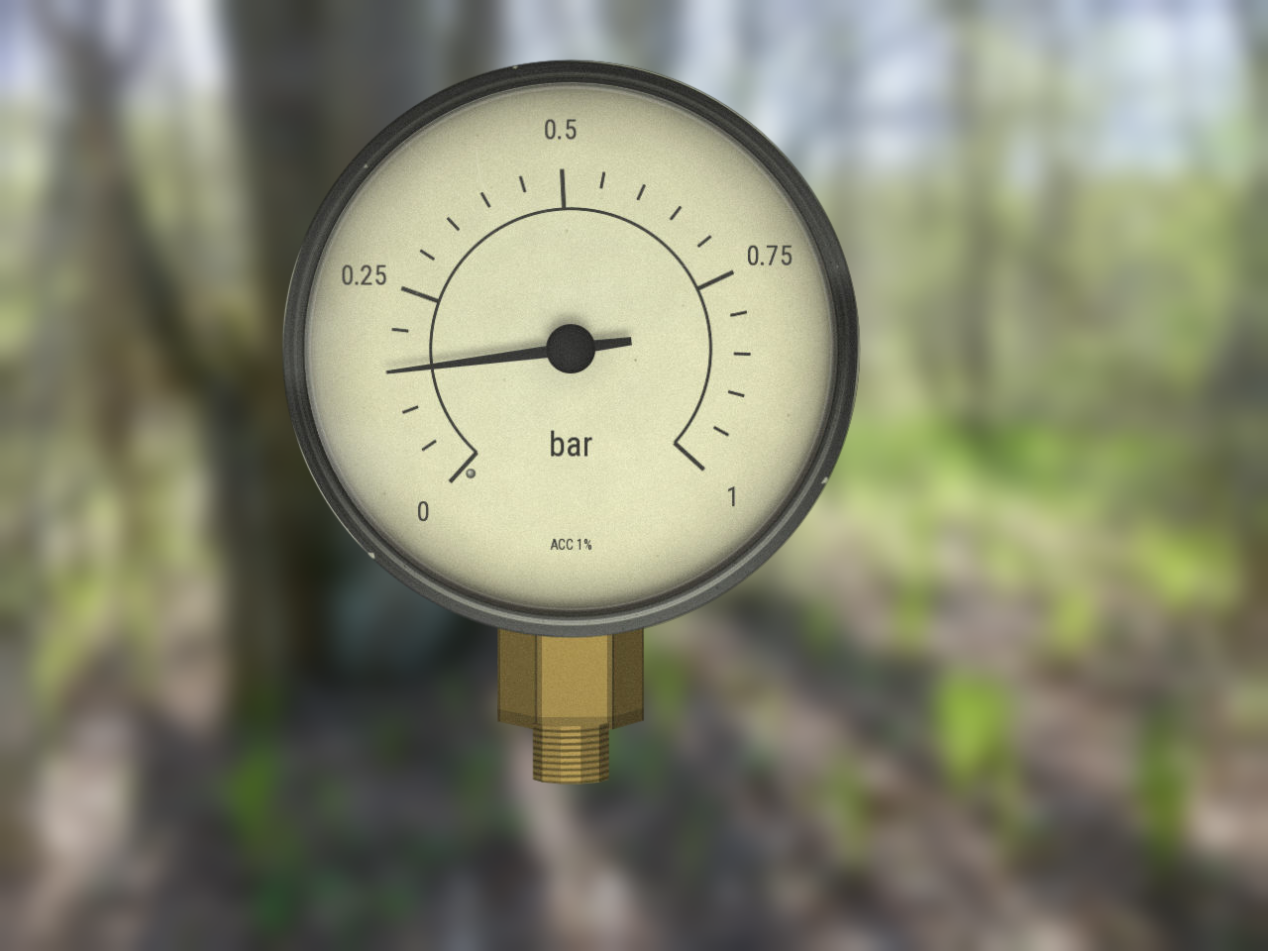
bar 0.15
